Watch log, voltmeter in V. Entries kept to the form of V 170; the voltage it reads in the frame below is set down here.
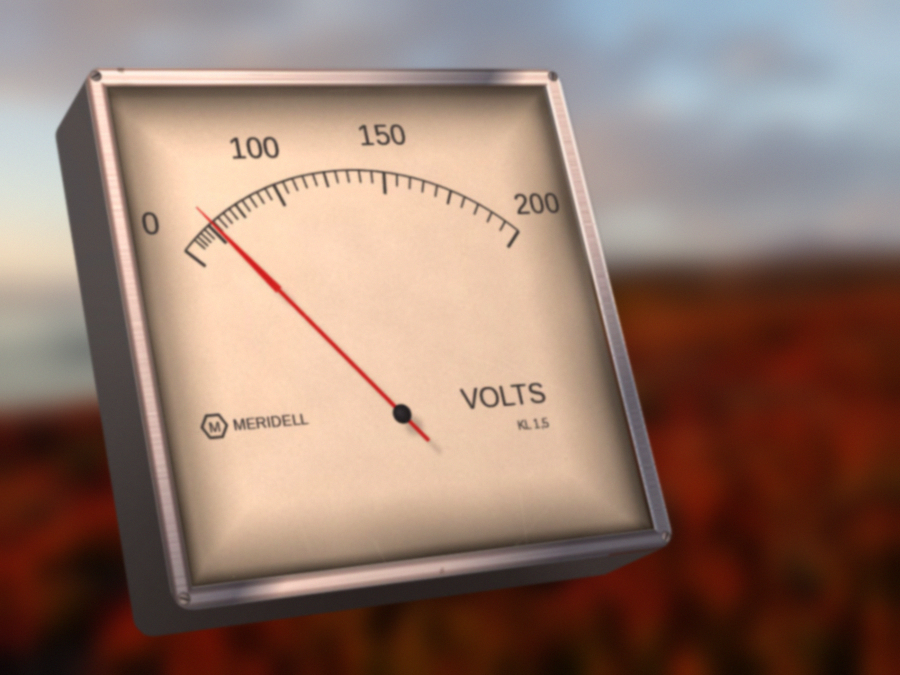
V 50
